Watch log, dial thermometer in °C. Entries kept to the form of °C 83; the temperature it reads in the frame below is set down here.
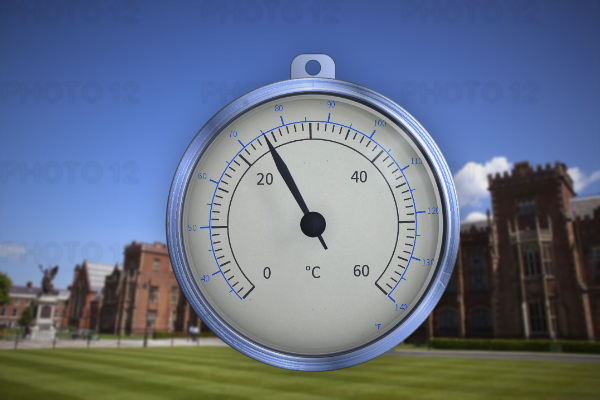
°C 24
